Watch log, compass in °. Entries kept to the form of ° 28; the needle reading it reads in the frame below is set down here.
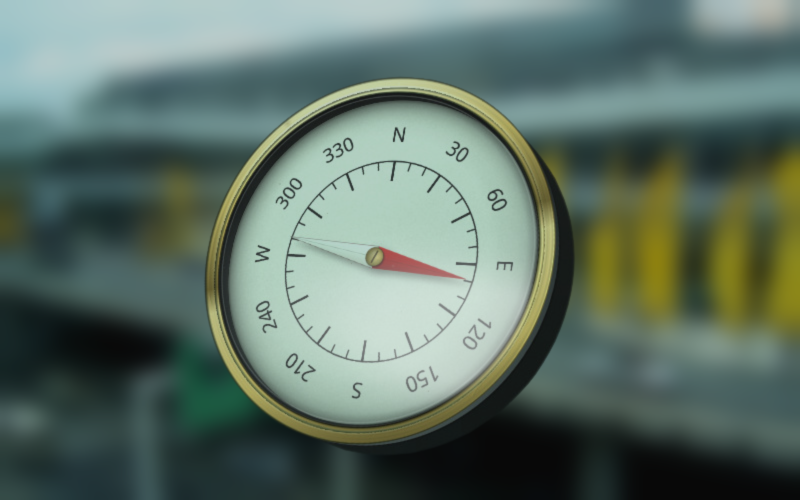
° 100
